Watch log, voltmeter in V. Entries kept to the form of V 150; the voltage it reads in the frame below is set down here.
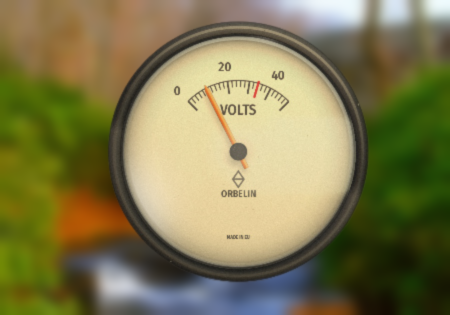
V 10
